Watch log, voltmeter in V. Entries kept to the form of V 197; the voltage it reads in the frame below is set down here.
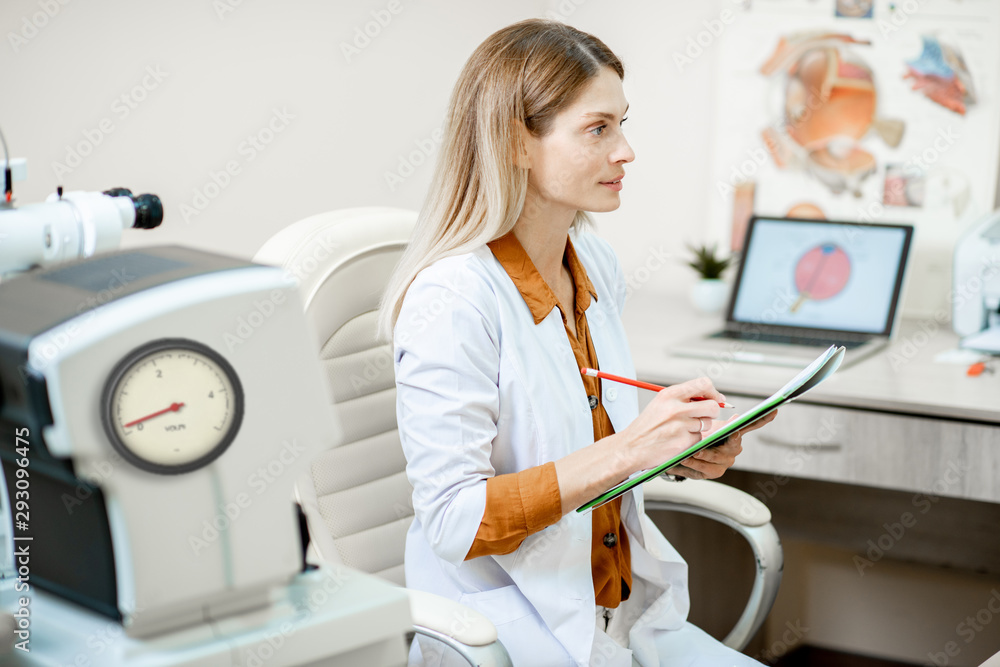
V 0.2
